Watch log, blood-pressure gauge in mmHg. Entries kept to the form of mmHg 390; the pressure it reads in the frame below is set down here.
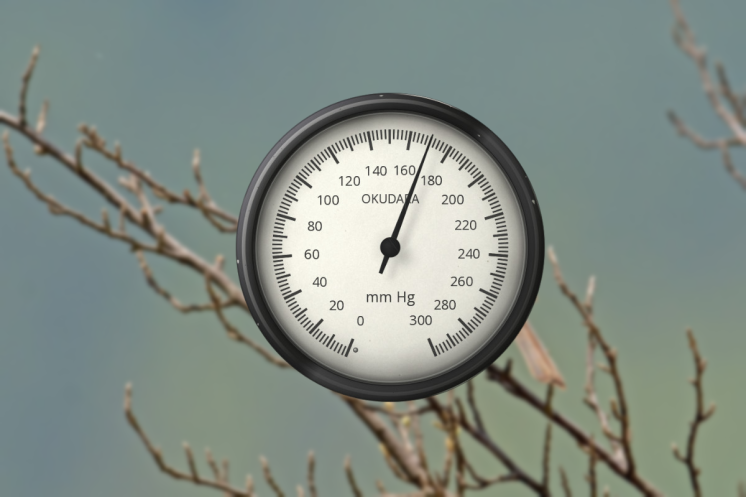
mmHg 170
